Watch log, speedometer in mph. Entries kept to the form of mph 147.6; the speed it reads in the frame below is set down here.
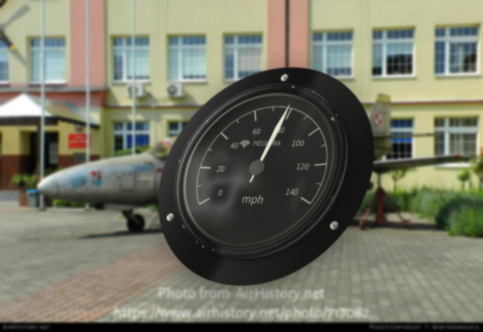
mph 80
